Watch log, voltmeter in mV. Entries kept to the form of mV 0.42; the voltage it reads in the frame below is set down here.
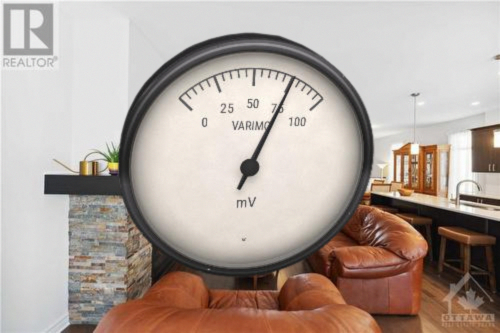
mV 75
